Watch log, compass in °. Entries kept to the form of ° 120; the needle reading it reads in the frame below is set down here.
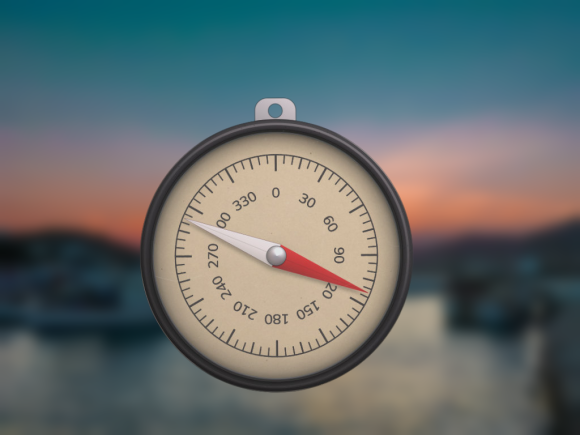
° 112.5
